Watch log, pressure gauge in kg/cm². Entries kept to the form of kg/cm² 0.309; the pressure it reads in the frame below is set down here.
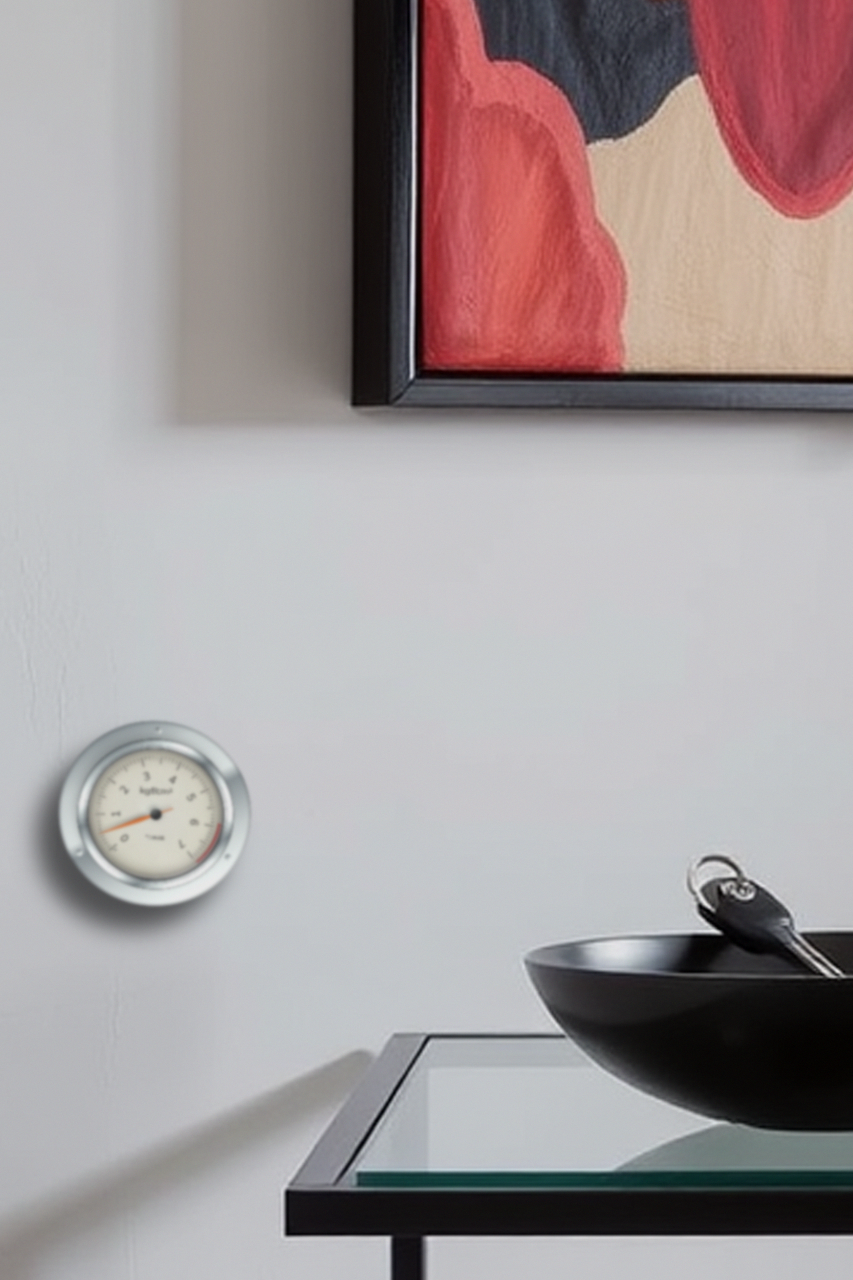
kg/cm² 0.5
